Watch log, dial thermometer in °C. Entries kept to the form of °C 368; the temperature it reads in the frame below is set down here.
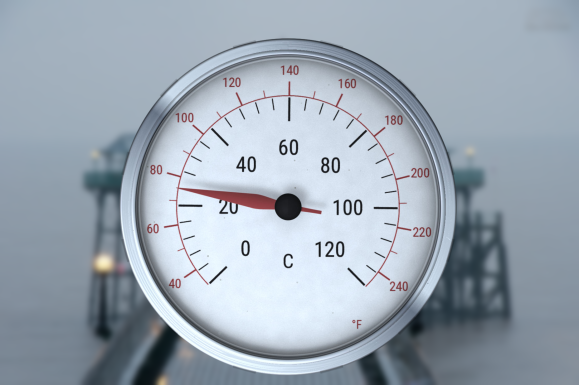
°C 24
